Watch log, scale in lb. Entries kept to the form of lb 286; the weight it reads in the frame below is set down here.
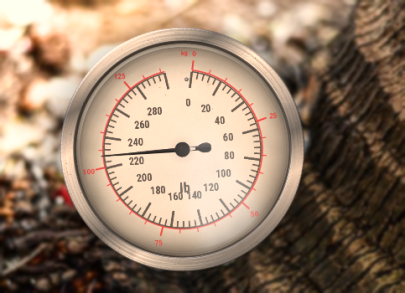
lb 228
